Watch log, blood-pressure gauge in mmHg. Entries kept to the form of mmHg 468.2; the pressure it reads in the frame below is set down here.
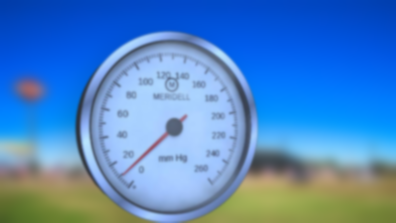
mmHg 10
